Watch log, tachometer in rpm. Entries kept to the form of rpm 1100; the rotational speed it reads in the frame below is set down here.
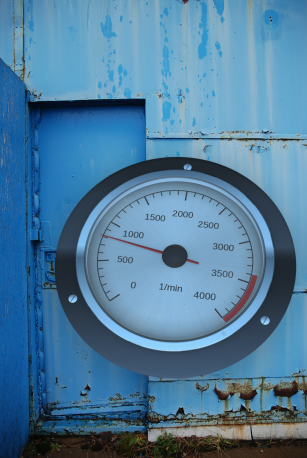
rpm 800
